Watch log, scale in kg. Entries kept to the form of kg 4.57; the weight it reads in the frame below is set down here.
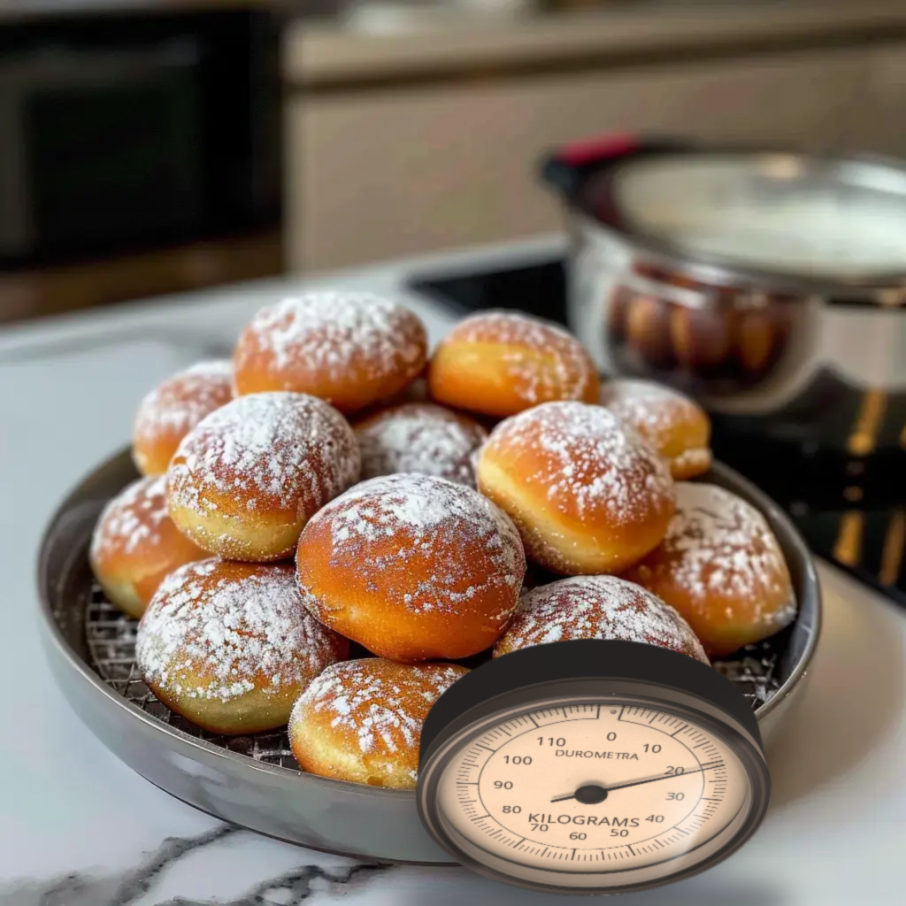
kg 20
